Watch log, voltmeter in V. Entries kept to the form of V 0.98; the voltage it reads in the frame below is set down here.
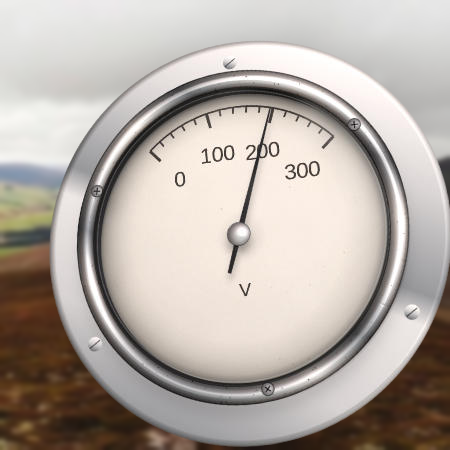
V 200
